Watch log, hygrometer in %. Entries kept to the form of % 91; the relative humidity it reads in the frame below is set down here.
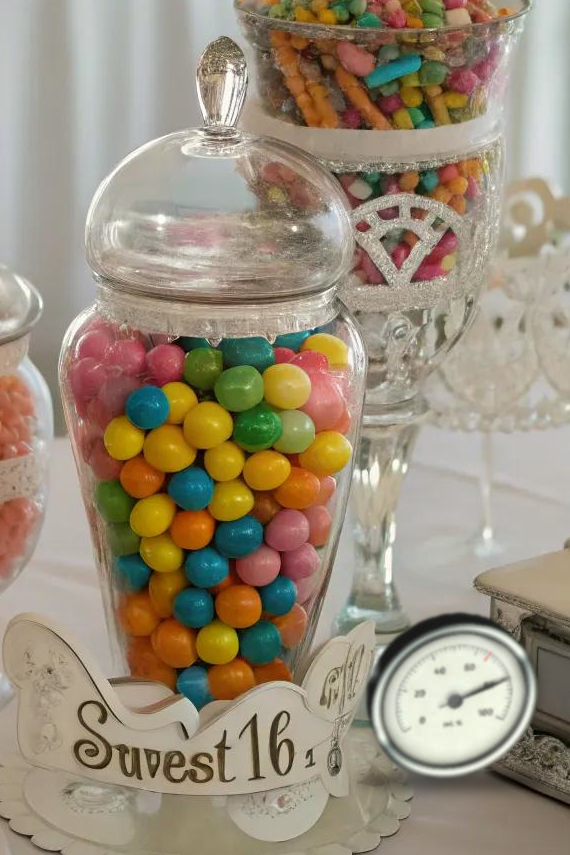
% 80
